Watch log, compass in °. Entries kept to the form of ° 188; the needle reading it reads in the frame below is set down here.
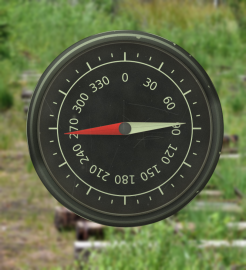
° 265
